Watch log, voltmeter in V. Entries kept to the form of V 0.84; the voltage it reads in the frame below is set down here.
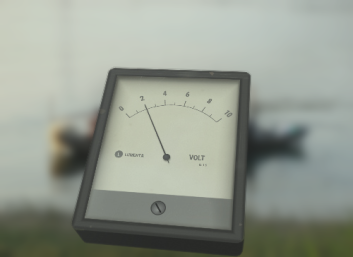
V 2
